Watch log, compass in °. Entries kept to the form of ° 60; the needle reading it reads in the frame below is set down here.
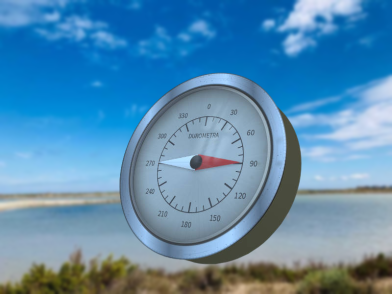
° 90
